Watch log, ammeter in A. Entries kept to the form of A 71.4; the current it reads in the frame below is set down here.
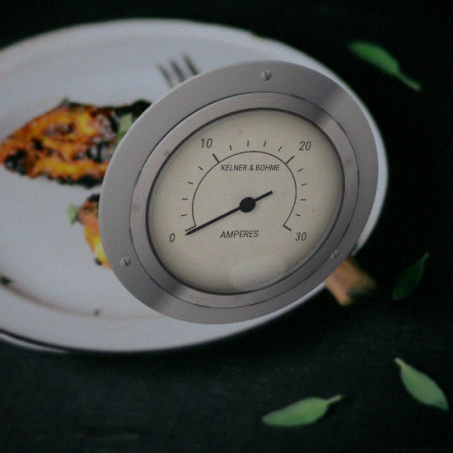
A 0
